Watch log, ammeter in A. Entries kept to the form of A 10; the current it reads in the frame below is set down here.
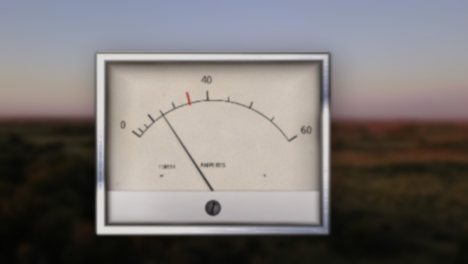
A 25
